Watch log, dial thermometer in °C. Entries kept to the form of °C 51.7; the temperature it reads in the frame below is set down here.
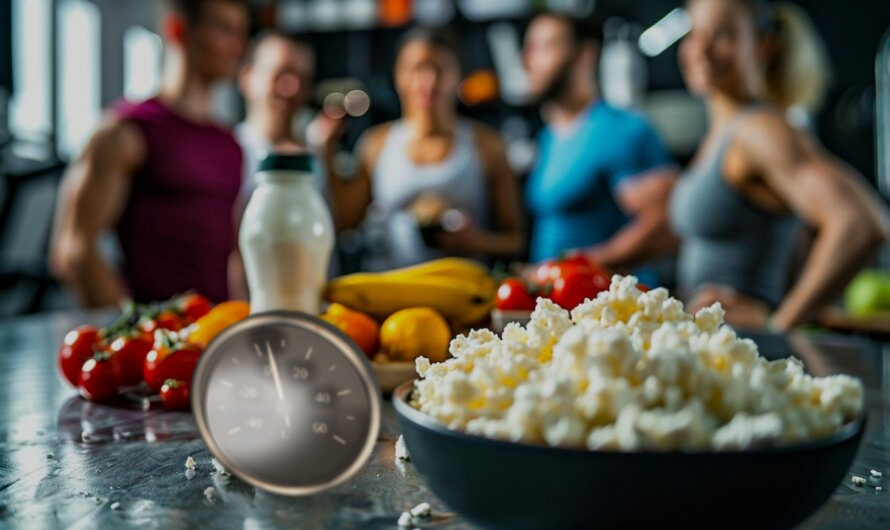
°C 5
